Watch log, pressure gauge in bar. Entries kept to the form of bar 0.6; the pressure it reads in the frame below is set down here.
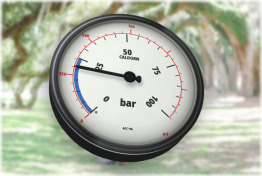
bar 20
